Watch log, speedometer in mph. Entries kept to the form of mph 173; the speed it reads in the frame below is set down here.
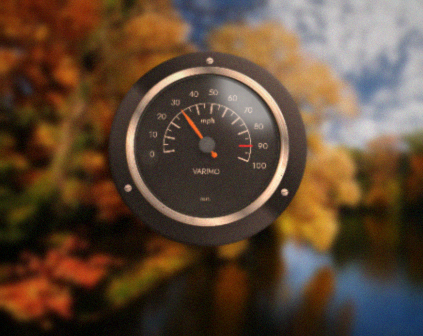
mph 30
